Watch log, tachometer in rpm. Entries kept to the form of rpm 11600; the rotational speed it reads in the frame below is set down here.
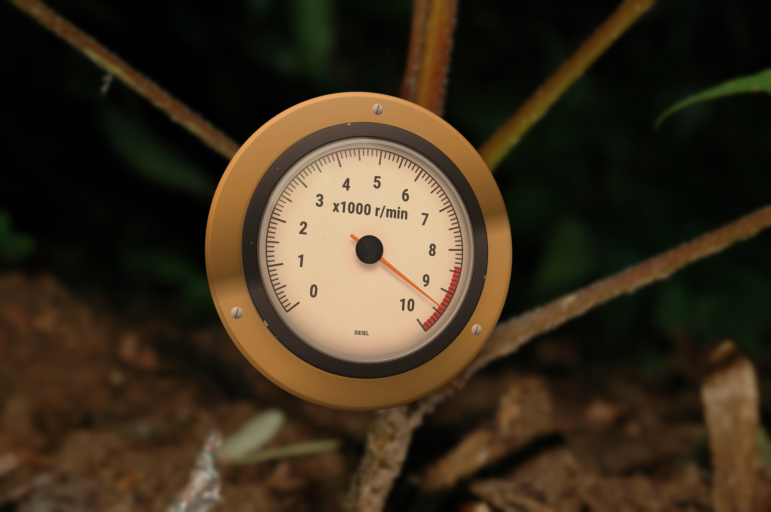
rpm 9400
